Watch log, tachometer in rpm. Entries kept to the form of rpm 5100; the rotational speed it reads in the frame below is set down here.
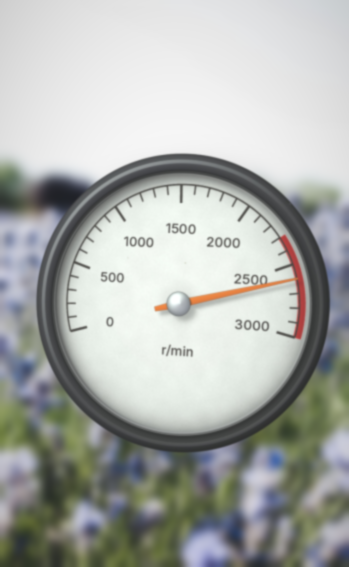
rpm 2600
